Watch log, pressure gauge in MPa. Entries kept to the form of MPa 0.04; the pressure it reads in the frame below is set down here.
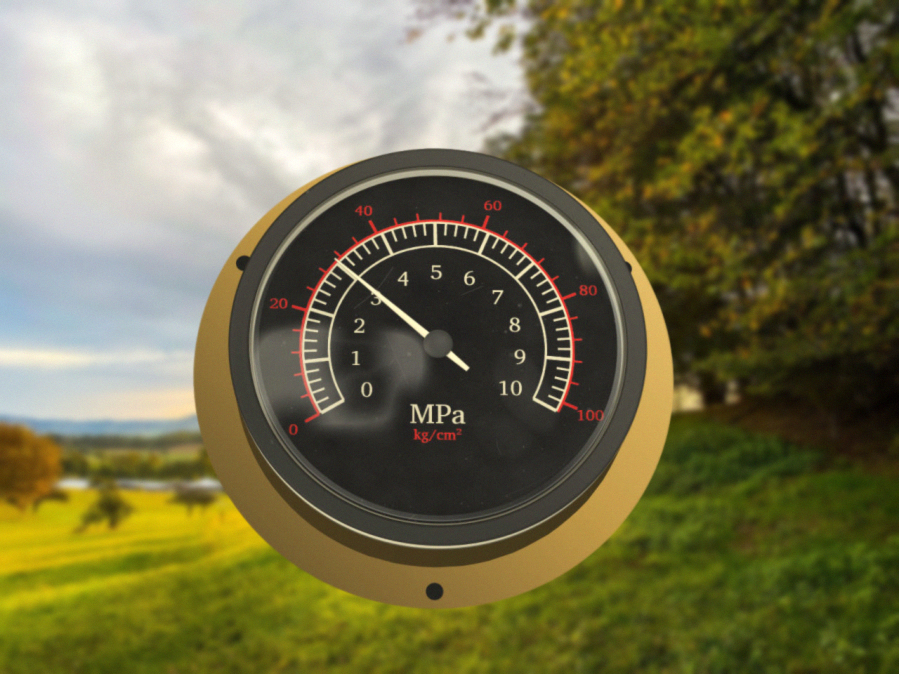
MPa 3
